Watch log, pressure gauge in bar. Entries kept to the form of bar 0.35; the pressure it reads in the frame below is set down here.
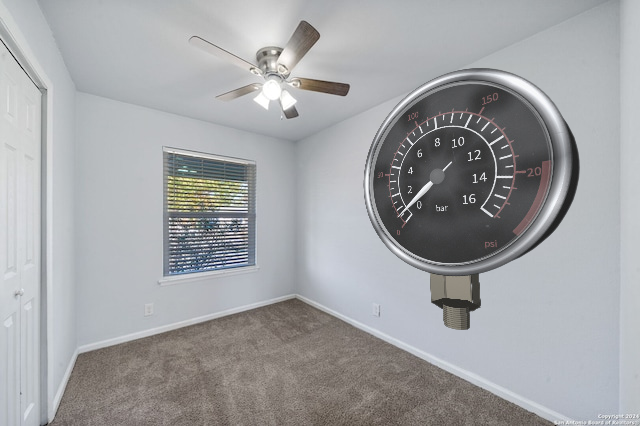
bar 0.5
